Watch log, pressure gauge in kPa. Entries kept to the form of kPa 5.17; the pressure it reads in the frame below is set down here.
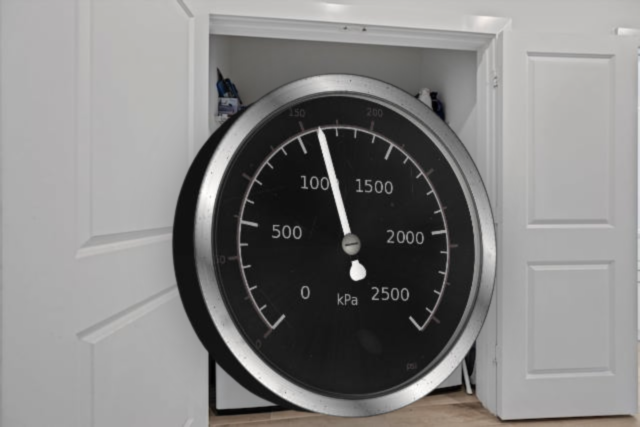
kPa 1100
